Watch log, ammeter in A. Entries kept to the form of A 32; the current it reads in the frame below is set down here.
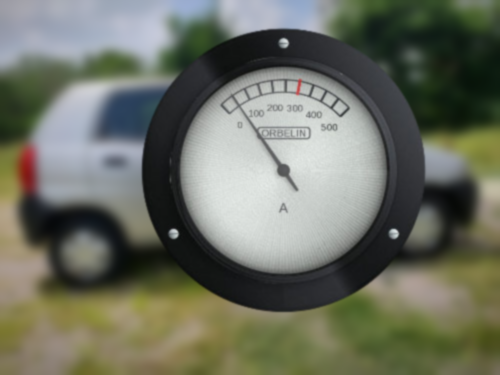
A 50
